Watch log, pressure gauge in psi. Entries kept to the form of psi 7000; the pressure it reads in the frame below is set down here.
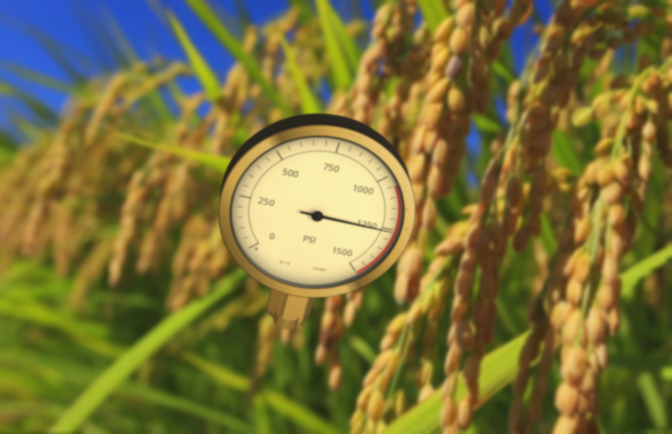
psi 1250
